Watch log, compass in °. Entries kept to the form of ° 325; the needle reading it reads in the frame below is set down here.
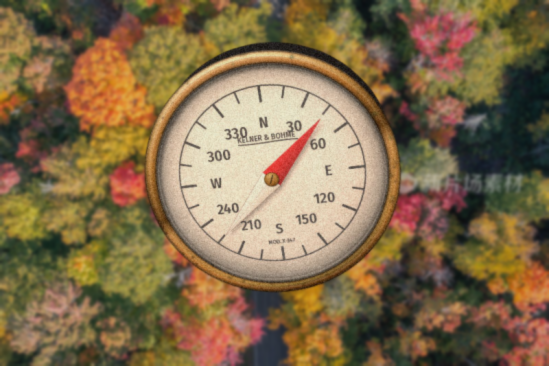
° 45
